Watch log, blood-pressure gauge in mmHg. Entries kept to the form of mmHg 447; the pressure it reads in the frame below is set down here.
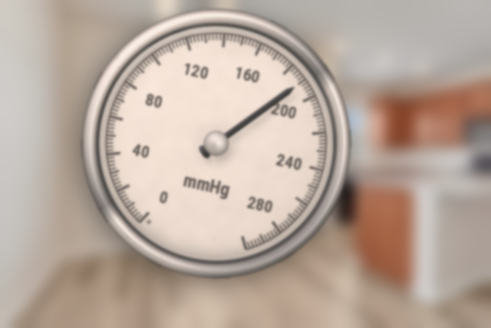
mmHg 190
